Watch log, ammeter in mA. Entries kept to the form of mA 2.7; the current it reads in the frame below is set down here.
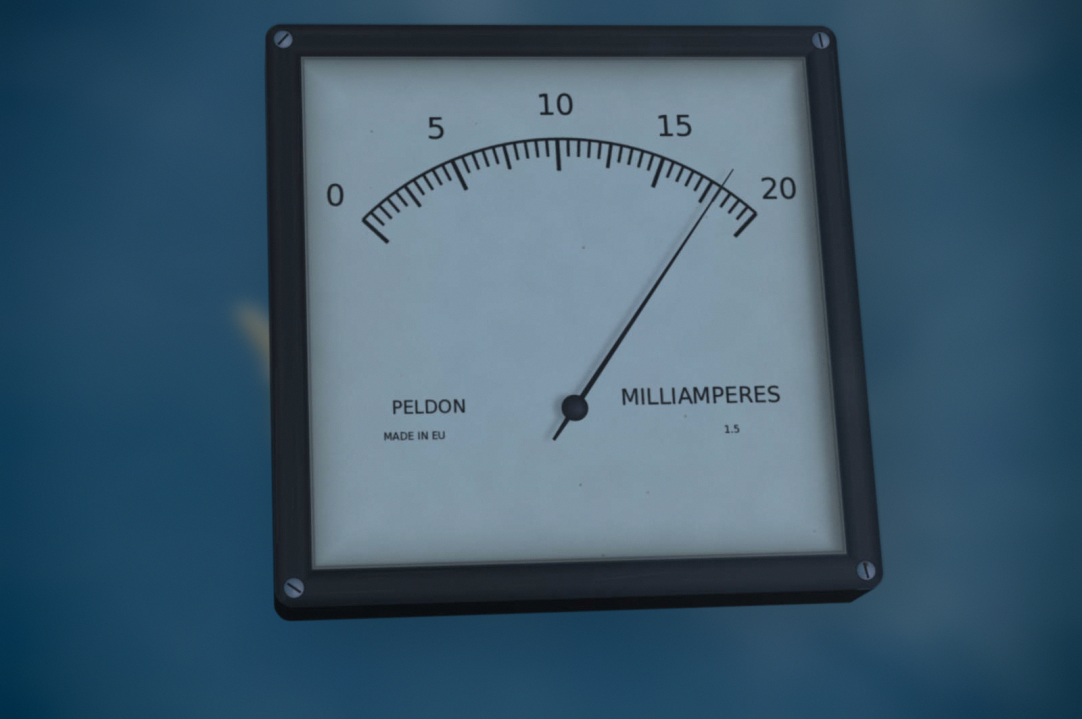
mA 18
